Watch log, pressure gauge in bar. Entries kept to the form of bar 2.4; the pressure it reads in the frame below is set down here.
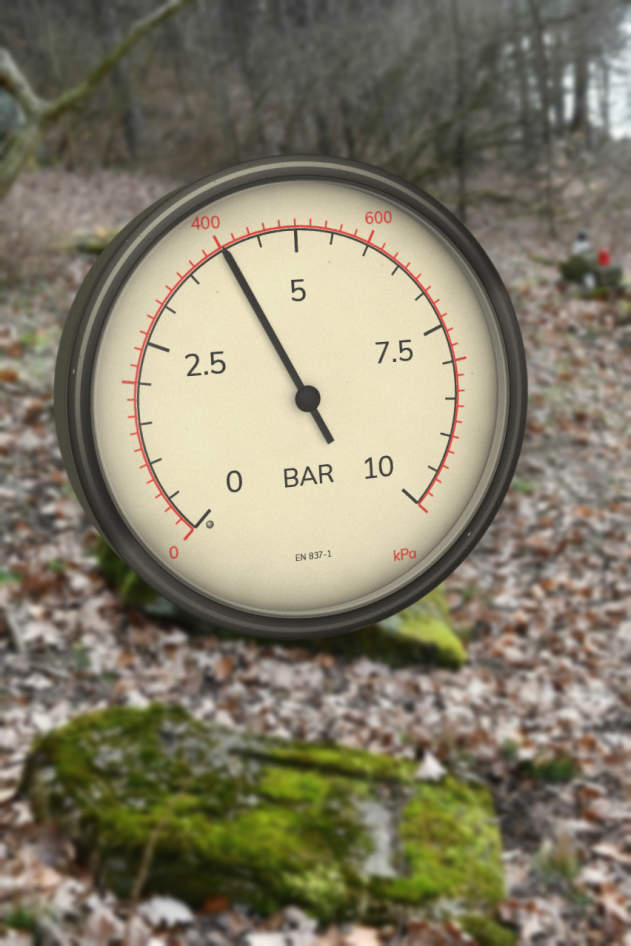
bar 4
